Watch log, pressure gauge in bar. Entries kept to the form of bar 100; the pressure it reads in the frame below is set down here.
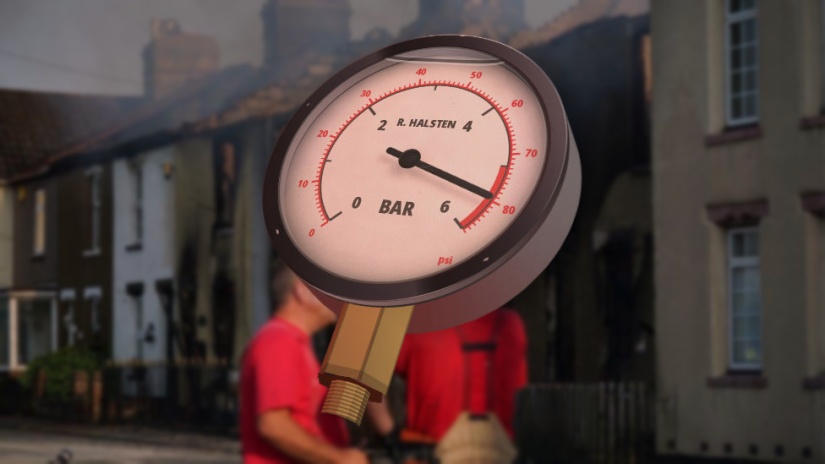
bar 5.5
